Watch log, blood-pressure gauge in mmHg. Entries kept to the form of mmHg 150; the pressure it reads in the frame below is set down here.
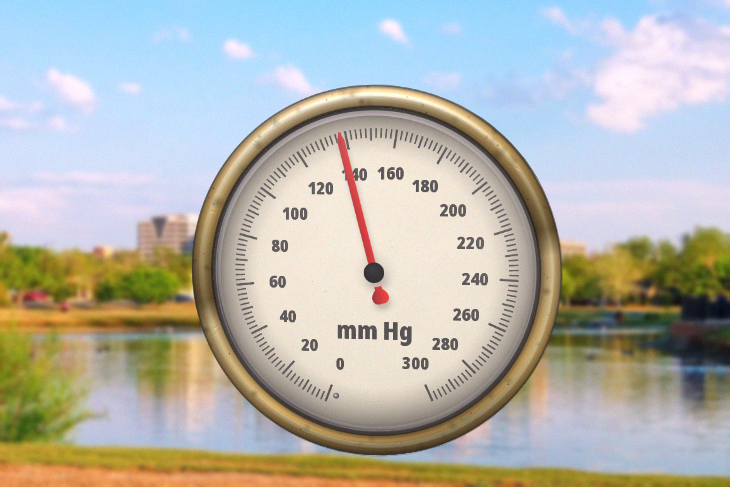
mmHg 138
